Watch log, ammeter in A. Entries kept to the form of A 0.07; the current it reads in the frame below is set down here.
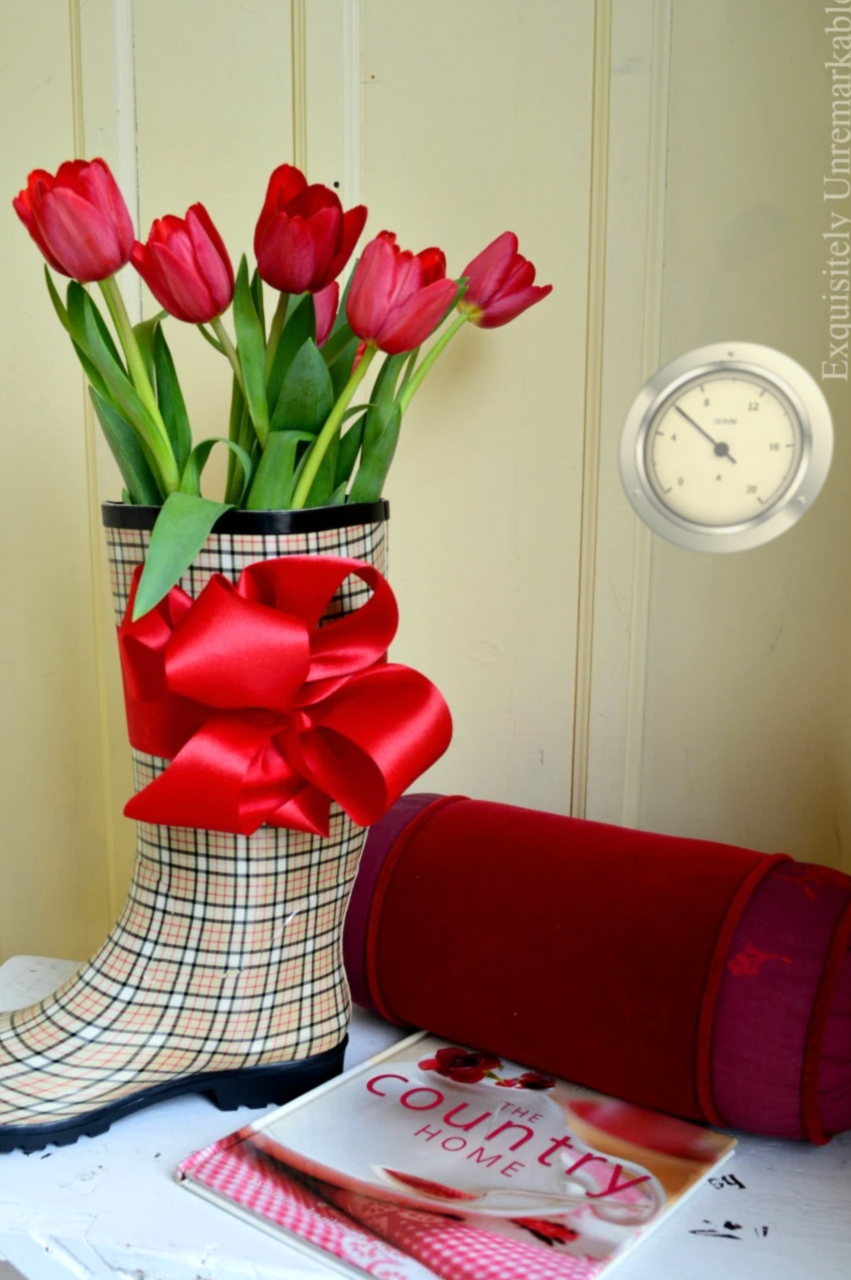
A 6
